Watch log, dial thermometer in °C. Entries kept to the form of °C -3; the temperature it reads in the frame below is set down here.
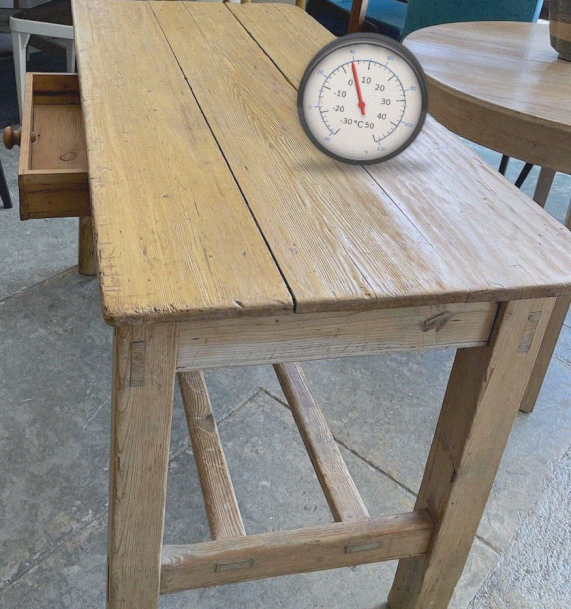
°C 4
